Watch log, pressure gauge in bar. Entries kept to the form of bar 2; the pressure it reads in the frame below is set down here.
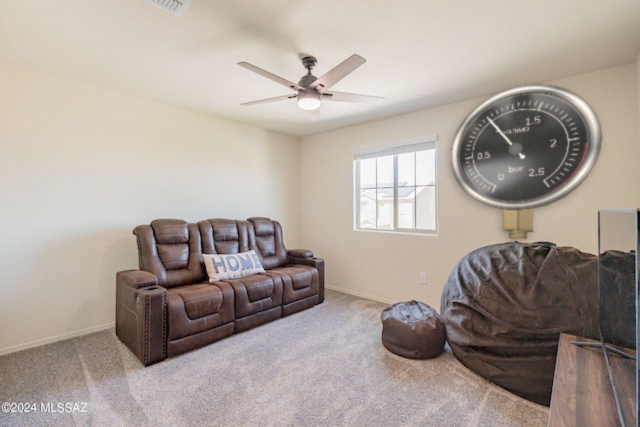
bar 1
